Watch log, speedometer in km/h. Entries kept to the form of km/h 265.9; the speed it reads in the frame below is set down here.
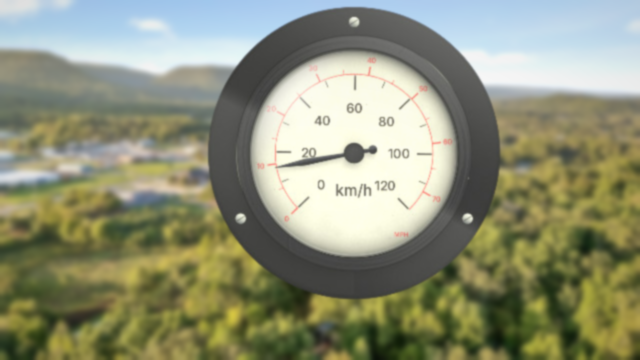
km/h 15
